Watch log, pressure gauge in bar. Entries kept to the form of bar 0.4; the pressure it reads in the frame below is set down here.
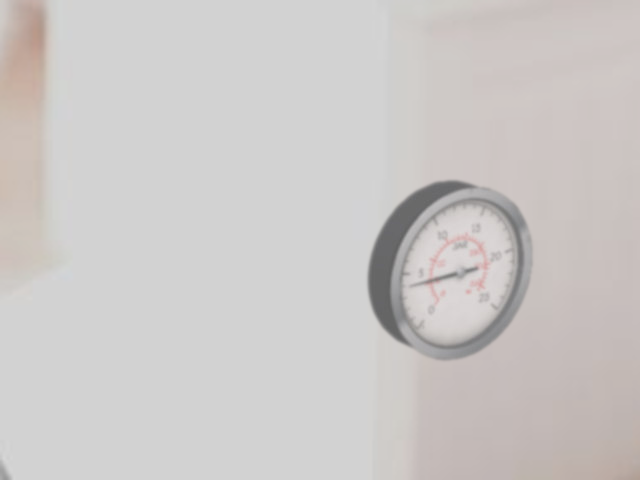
bar 4
